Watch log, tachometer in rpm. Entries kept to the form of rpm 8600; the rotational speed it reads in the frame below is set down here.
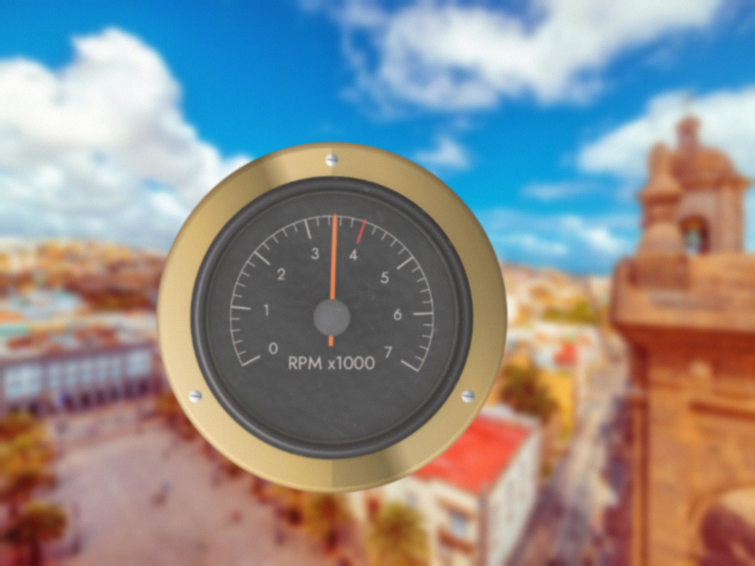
rpm 3500
